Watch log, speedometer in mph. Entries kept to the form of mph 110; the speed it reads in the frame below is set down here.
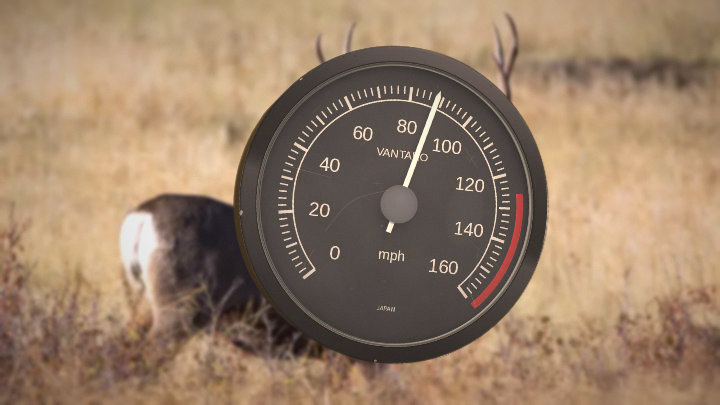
mph 88
